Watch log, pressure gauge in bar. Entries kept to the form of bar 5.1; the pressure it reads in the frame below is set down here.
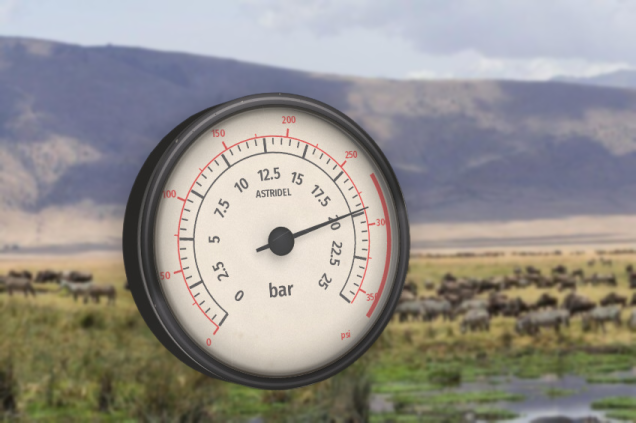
bar 19.75
